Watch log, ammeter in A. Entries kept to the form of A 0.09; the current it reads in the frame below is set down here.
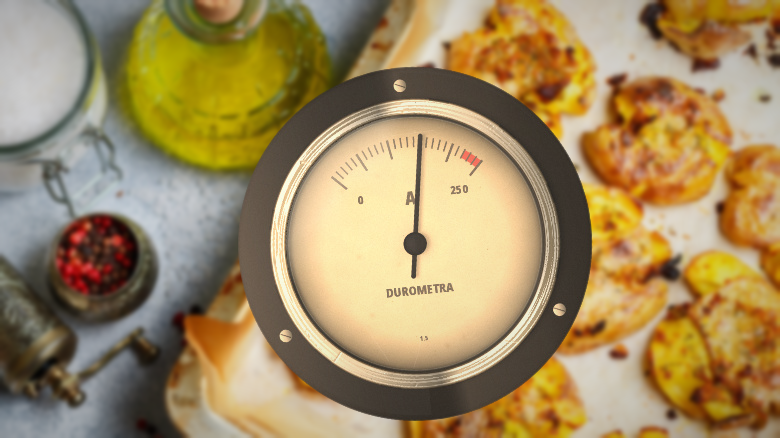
A 150
